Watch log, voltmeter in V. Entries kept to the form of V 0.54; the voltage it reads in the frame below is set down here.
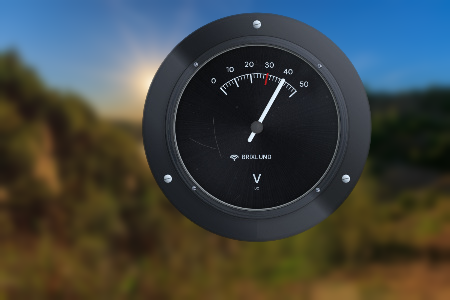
V 40
